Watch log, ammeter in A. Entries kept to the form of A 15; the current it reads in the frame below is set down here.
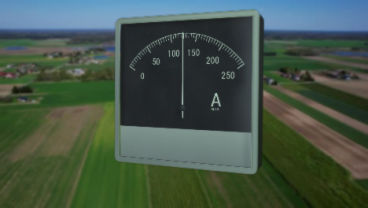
A 125
